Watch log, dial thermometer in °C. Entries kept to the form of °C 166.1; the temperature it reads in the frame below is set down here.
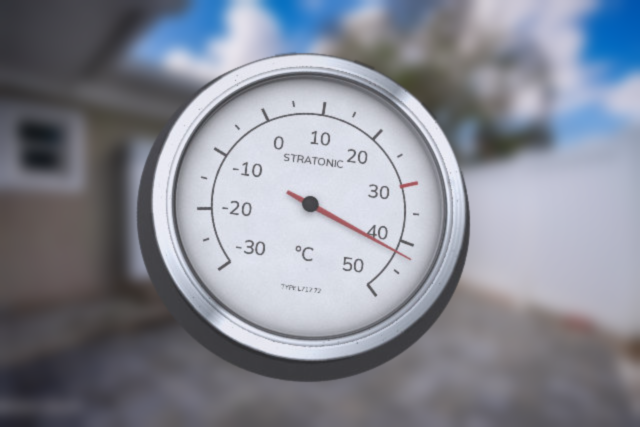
°C 42.5
